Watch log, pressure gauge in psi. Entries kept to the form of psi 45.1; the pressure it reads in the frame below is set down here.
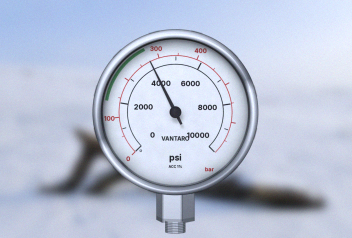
psi 4000
